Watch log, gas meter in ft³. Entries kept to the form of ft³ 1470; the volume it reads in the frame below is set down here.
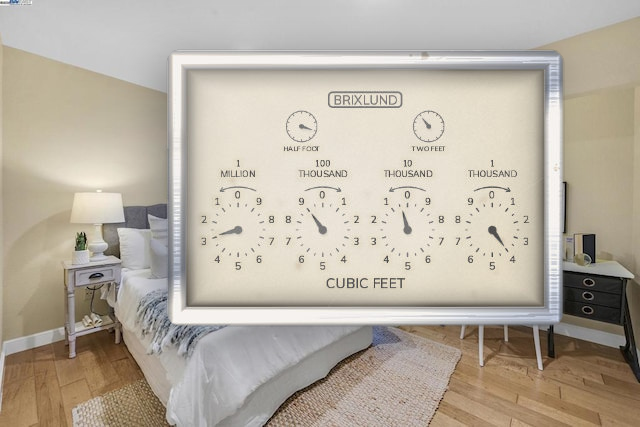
ft³ 290400
